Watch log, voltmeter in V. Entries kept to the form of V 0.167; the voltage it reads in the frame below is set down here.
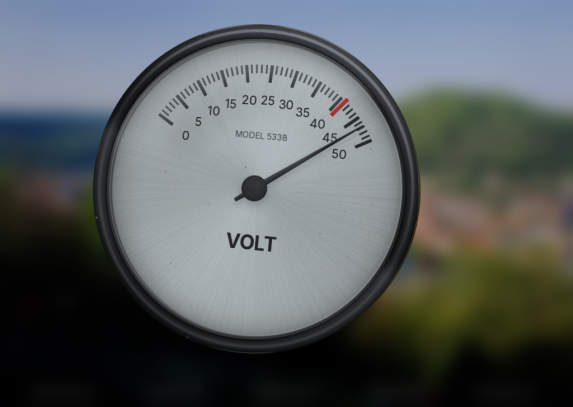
V 47
